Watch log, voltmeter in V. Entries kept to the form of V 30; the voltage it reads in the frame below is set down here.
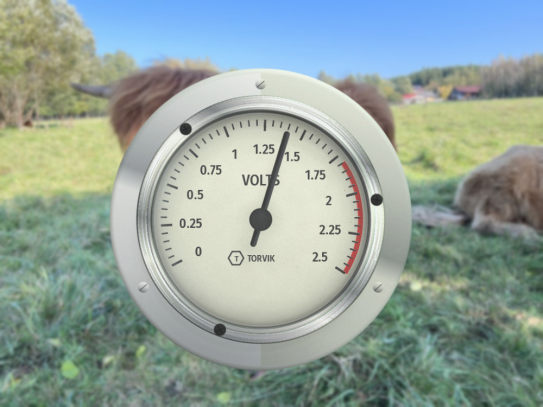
V 1.4
